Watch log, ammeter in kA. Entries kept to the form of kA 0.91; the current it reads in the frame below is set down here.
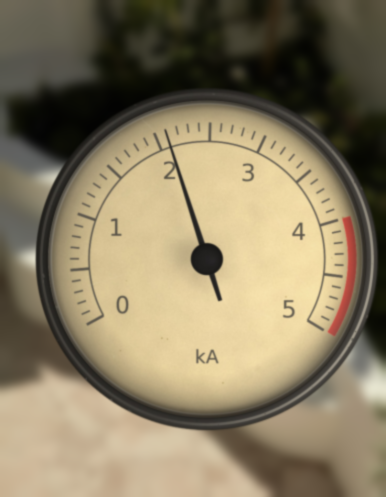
kA 2.1
